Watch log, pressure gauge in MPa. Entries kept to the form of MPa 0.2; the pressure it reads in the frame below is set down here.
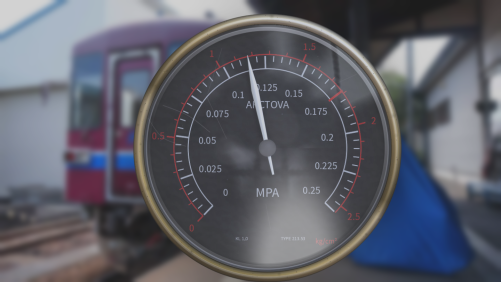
MPa 0.115
